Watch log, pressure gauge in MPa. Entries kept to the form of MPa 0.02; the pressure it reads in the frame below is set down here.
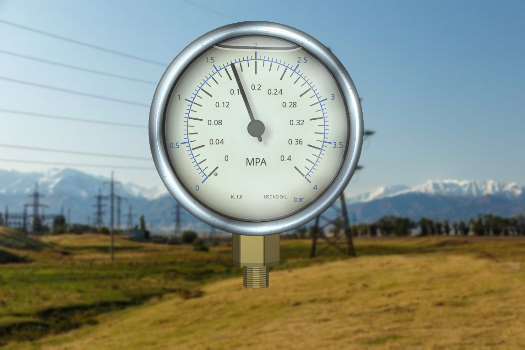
MPa 0.17
